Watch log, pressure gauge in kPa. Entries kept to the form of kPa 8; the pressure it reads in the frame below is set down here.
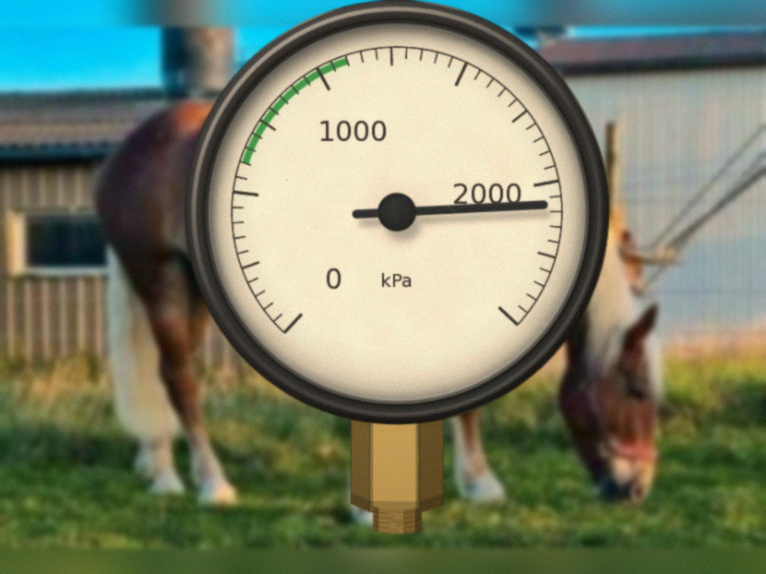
kPa 2075
